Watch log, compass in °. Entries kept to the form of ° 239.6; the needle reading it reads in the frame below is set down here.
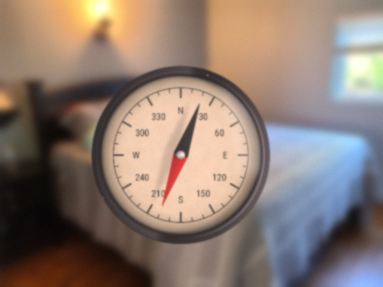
° 200
